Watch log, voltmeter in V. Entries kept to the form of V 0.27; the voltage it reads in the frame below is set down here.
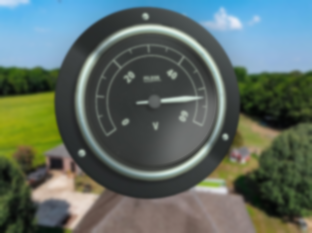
V 52.5
